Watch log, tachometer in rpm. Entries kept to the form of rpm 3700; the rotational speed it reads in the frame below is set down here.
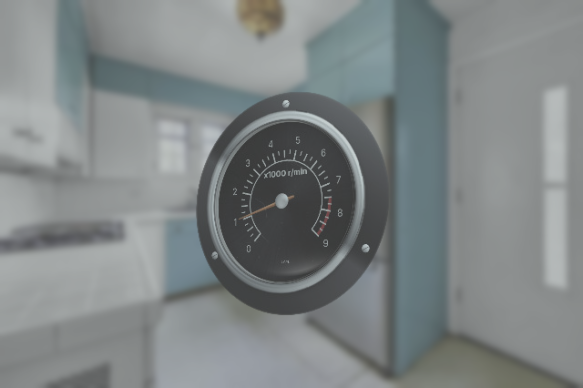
rpm 1000
